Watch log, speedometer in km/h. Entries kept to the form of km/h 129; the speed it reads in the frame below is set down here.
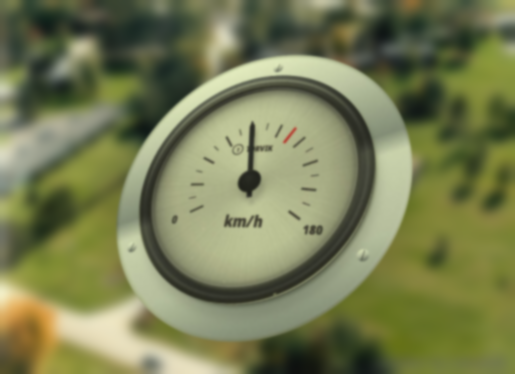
km/h 80
